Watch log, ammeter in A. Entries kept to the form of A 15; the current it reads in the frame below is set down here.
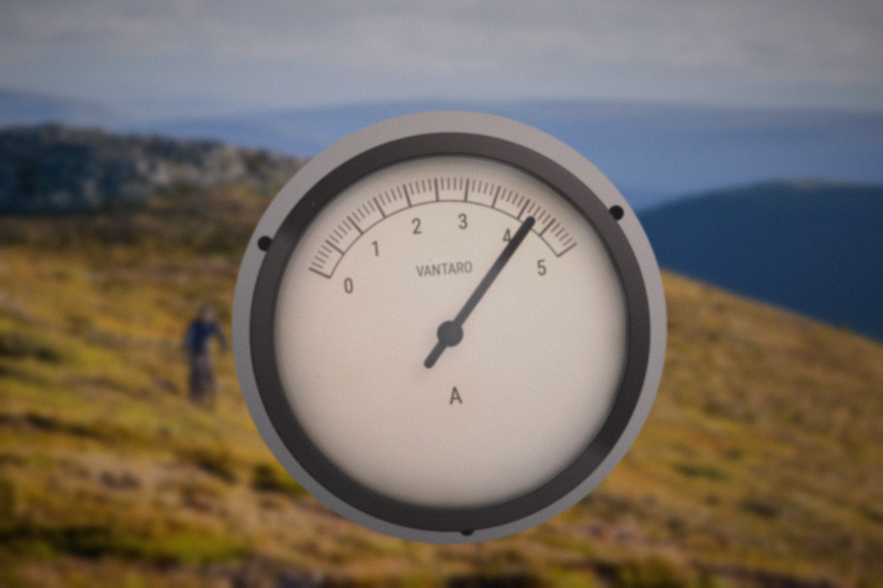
A 4.2
